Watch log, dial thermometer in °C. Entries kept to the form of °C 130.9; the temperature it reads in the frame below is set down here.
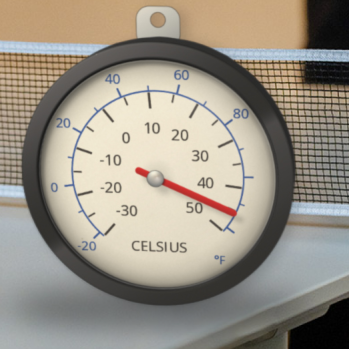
°C 45
